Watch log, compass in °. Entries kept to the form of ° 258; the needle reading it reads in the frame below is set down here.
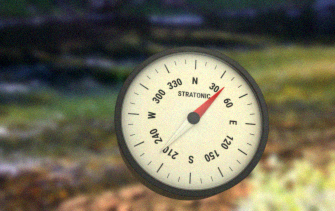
° 40
